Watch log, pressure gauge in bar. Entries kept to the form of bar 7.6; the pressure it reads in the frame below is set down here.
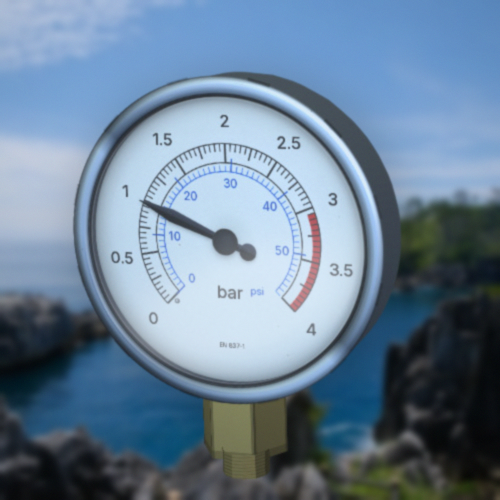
bar 1
